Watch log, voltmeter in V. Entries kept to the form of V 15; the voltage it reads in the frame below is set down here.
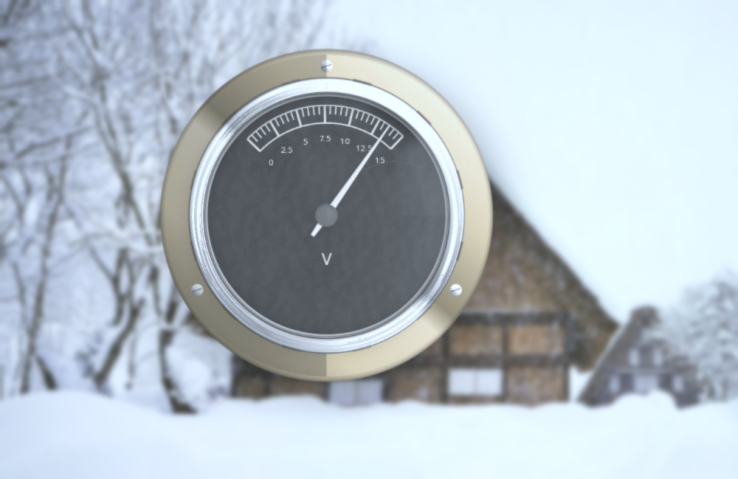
V 13.5
